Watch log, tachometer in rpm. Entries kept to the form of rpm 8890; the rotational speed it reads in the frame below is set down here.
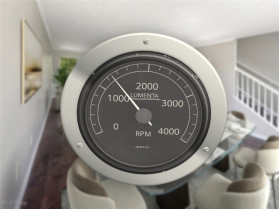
rpm 1300
